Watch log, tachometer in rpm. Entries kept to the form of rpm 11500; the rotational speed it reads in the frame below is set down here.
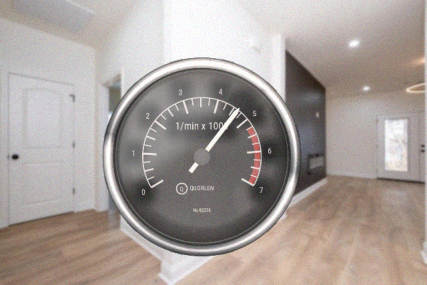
rpm 4625
